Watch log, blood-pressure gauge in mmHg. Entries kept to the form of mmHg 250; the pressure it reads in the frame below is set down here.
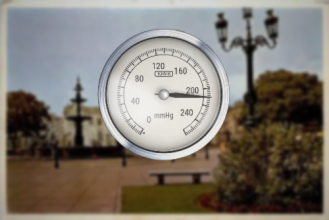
mmHg 210
